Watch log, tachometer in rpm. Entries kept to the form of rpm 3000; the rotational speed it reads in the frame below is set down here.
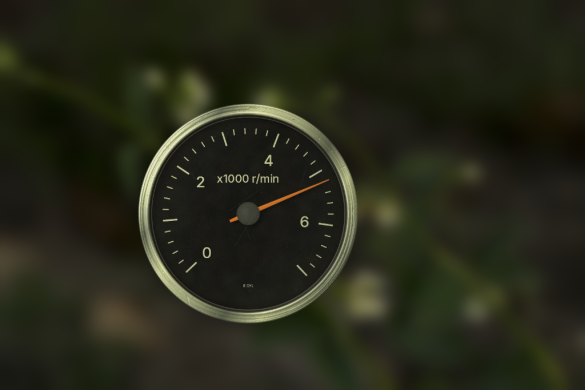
rpm 5200
